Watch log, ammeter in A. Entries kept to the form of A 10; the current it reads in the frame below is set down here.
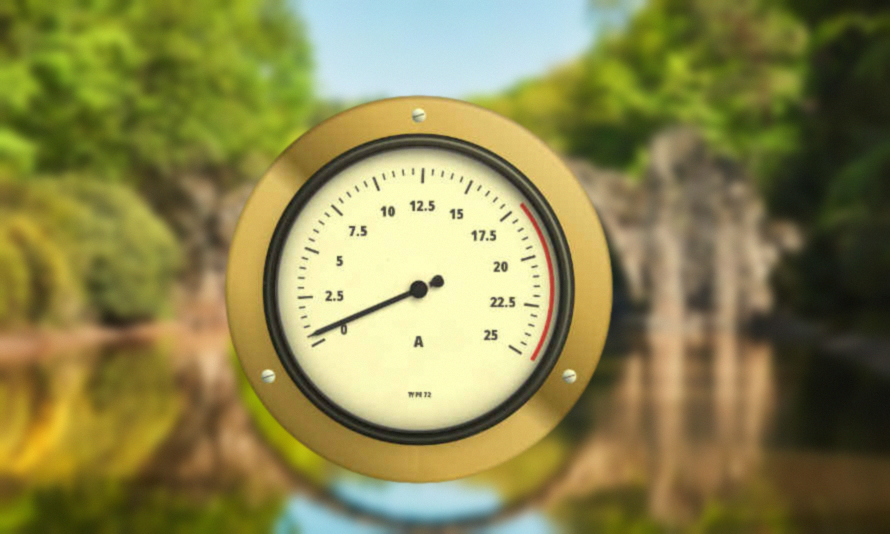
A 0.5
